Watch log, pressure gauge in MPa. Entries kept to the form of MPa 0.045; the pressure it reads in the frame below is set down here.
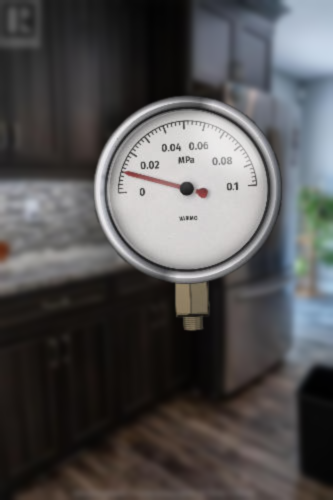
MPa 0.01
